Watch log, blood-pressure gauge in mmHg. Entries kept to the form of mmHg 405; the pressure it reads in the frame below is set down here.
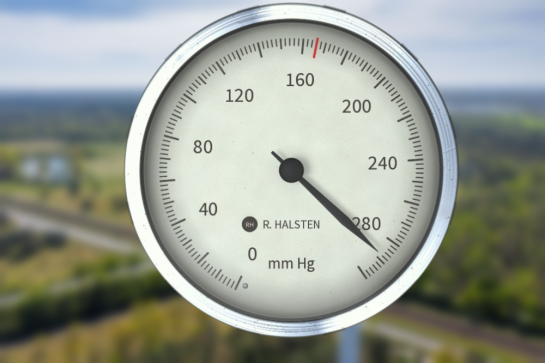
mmHg 288
